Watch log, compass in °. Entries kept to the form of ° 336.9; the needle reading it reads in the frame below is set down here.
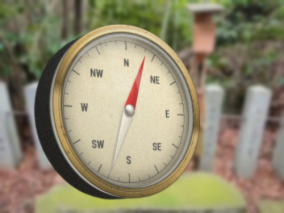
° 20
